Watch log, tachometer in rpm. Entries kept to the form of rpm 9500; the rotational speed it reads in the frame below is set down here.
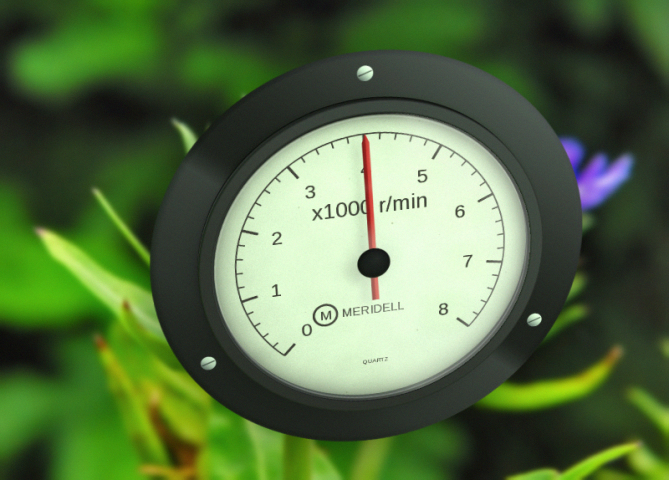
rpm 4000
